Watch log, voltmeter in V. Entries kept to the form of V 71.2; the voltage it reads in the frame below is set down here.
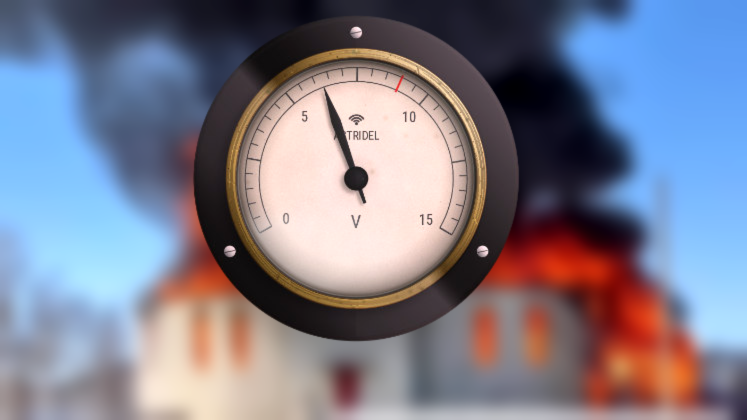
V 6.25
